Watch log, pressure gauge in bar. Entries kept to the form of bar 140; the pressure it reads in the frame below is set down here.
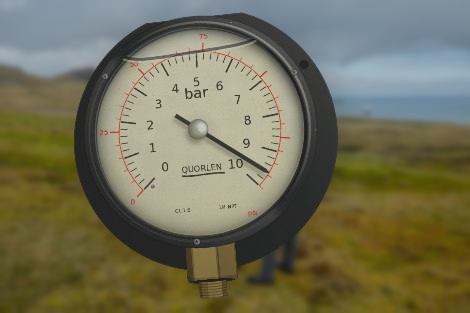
bar 9.6
